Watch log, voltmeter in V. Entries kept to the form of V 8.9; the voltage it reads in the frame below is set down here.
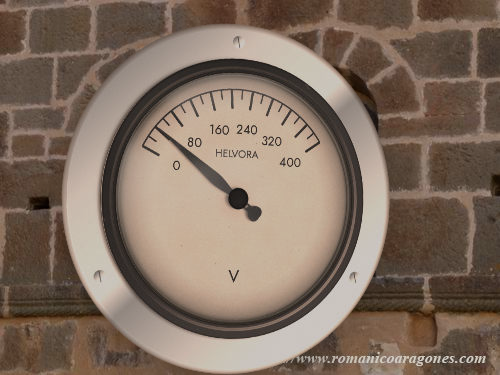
V 40
